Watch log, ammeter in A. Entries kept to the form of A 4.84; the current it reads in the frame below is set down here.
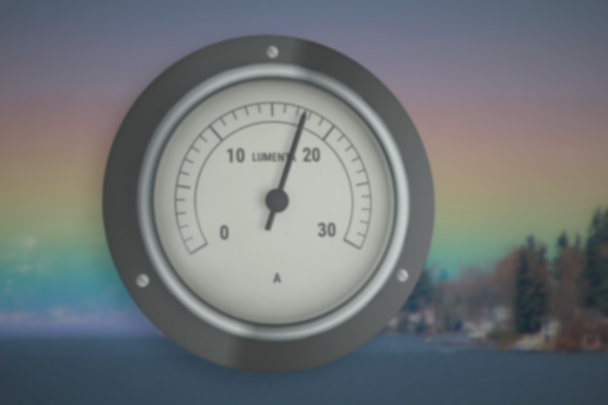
A 17.5
